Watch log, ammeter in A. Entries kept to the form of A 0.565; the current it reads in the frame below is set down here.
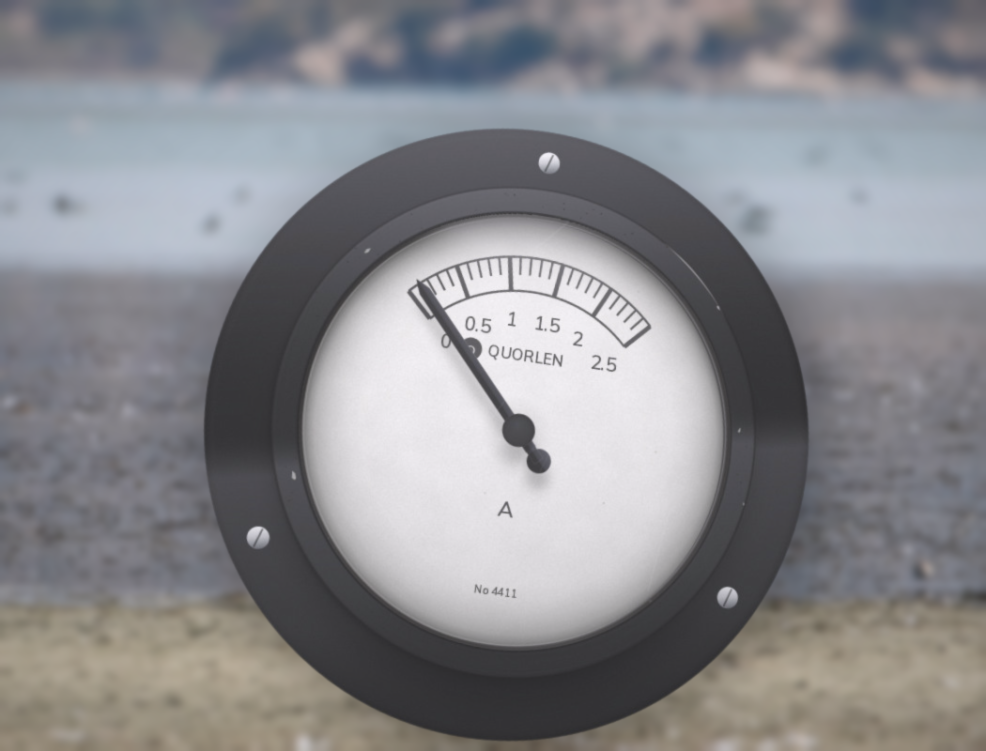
A 0.1
